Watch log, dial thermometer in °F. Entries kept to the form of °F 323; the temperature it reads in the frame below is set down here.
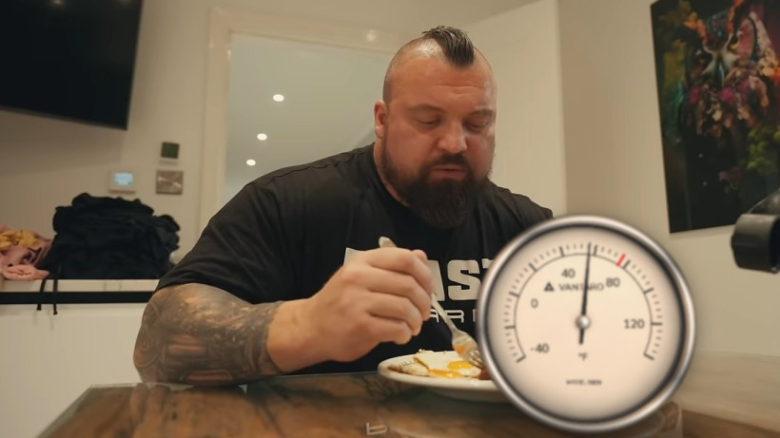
°F 56
